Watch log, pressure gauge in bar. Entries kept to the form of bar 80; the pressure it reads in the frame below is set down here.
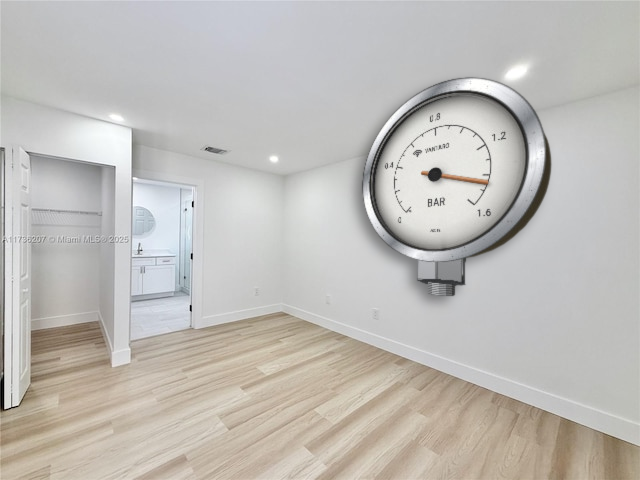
bar 1.45
